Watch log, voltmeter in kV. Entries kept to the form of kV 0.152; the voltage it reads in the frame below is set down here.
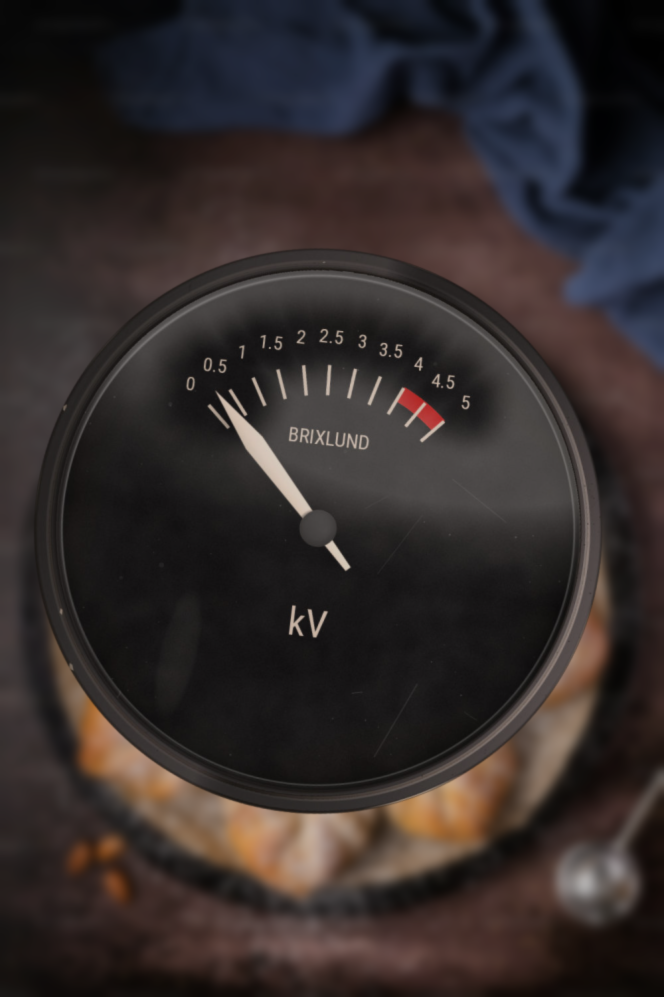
kV 0.25
